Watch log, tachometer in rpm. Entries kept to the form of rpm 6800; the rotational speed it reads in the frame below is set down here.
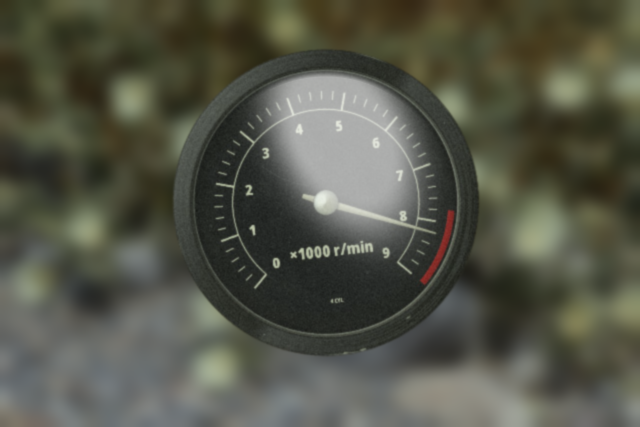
rpm 8200
